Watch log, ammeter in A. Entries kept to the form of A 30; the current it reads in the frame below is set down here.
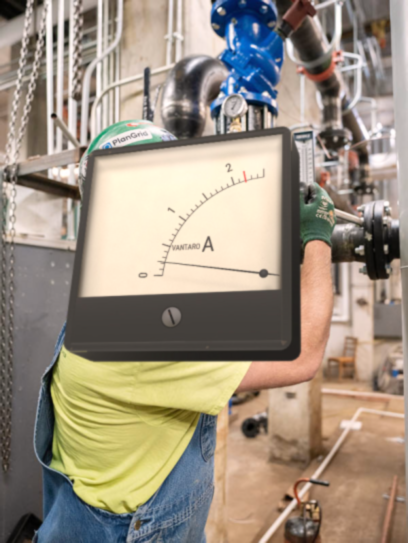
A 0.2
